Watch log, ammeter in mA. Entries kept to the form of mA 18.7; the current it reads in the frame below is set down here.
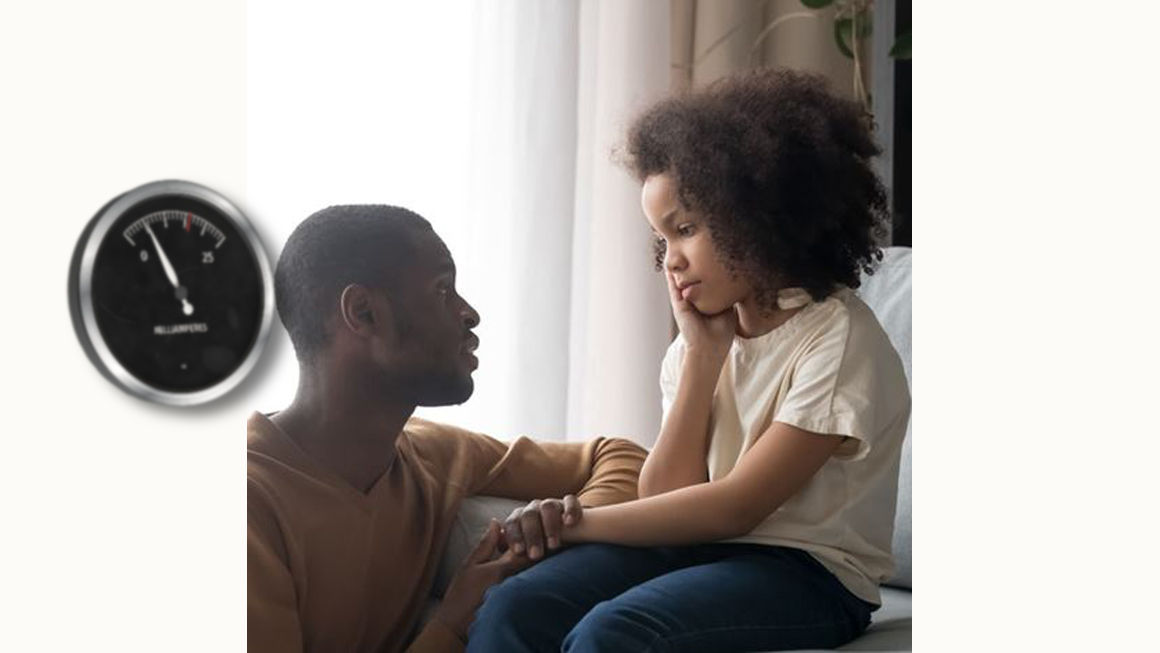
mA 5
